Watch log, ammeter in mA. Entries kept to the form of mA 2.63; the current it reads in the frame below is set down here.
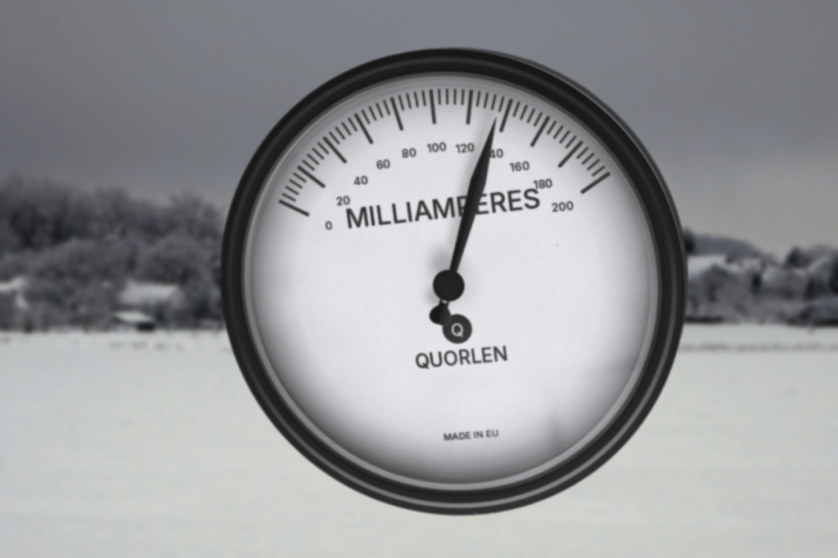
mA 136
